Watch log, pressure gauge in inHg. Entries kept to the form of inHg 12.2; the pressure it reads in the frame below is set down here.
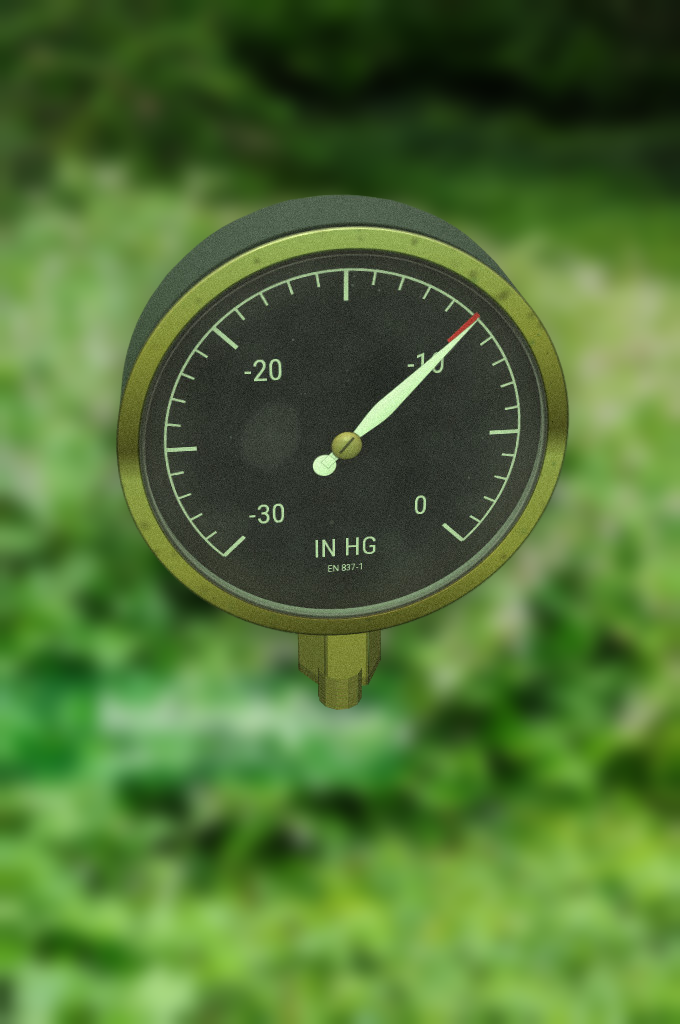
inHg -10
